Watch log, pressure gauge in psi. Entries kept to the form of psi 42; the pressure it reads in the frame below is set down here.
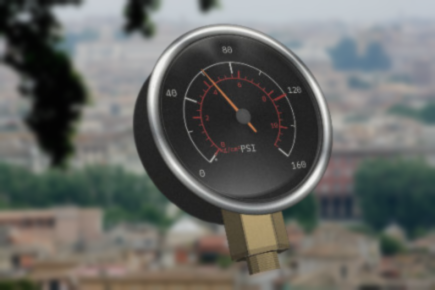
psi 60
